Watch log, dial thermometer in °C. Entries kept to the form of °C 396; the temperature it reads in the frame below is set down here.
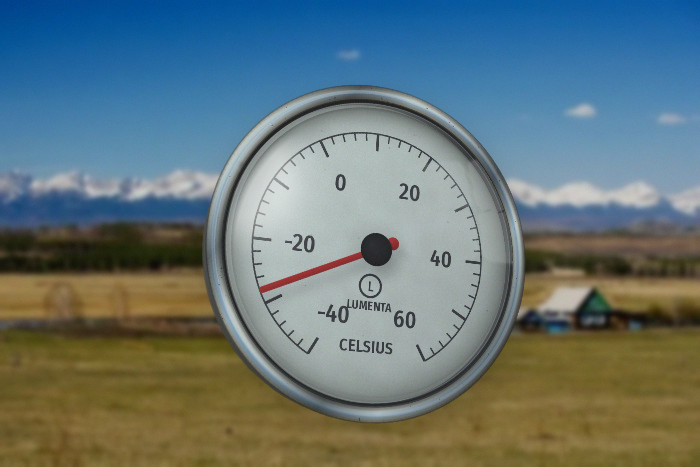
°C -28
